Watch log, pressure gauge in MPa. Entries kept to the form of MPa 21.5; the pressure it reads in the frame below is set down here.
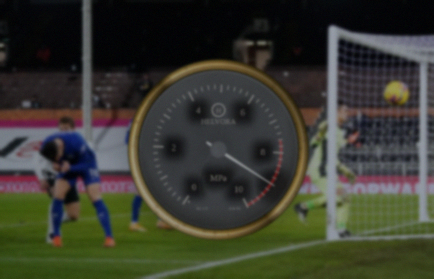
MPa 9
